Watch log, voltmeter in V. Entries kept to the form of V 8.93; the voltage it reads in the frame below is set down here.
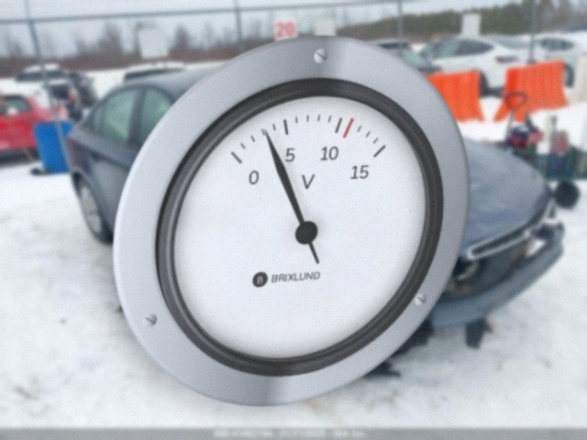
V 3
